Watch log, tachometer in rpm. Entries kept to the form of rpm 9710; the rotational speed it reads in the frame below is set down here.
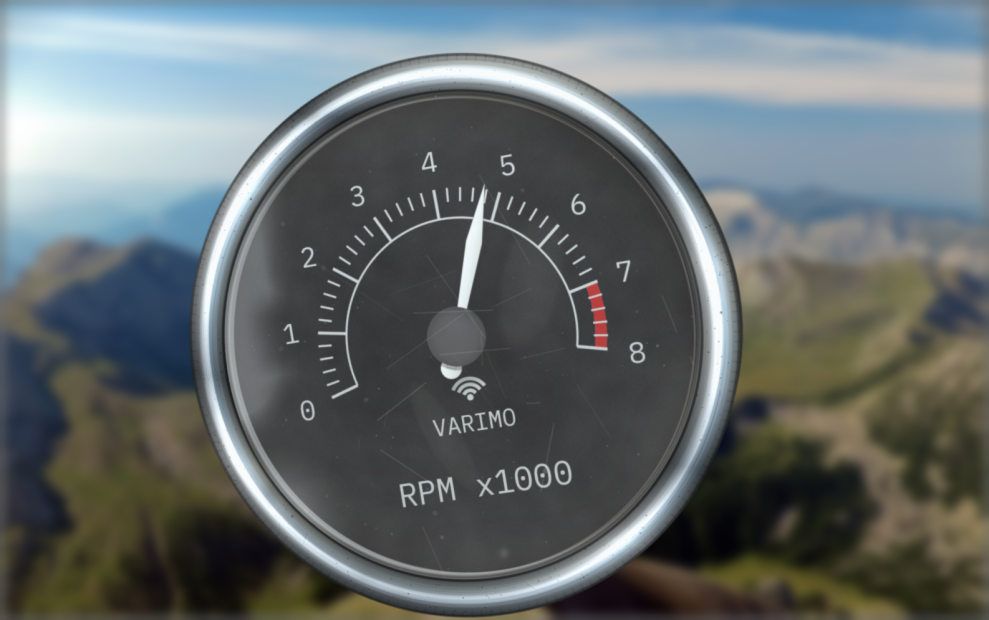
rpm 4800
